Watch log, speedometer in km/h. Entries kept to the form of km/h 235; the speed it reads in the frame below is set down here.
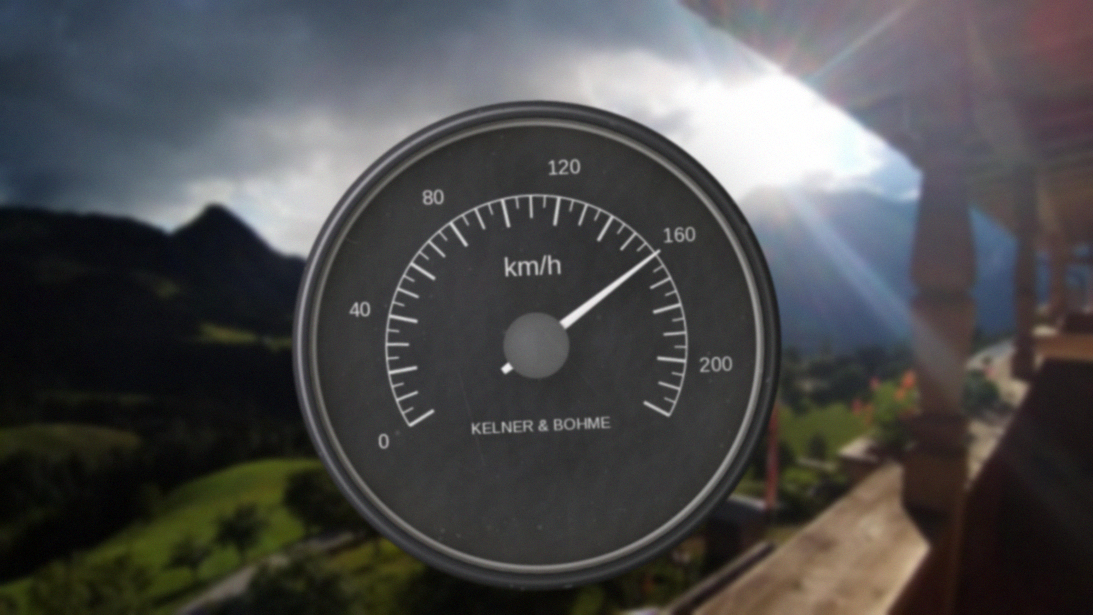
km/h 160
